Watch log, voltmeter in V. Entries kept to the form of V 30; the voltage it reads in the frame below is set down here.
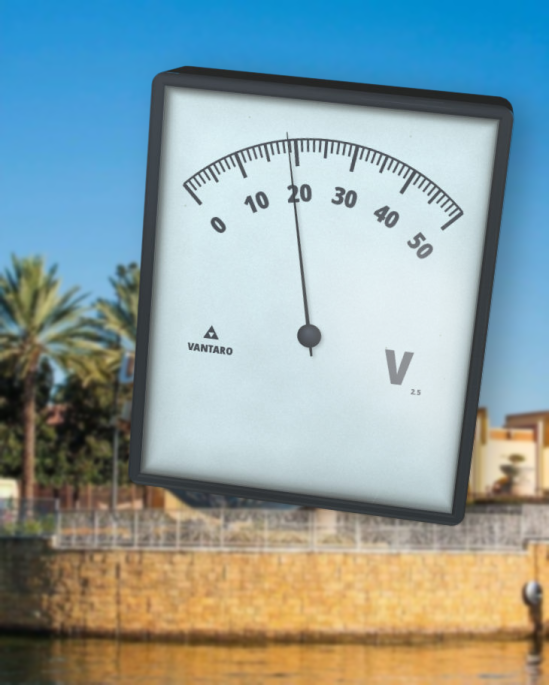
V 19
